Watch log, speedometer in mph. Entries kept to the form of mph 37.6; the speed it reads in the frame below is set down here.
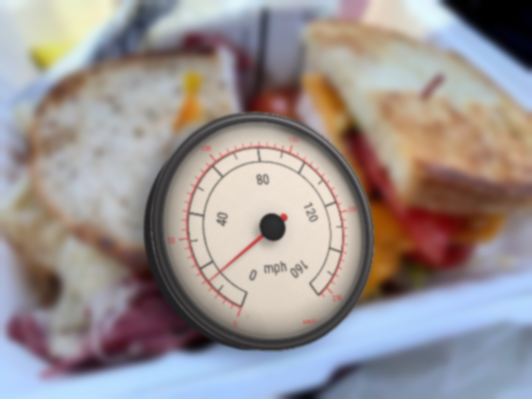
mph 15
